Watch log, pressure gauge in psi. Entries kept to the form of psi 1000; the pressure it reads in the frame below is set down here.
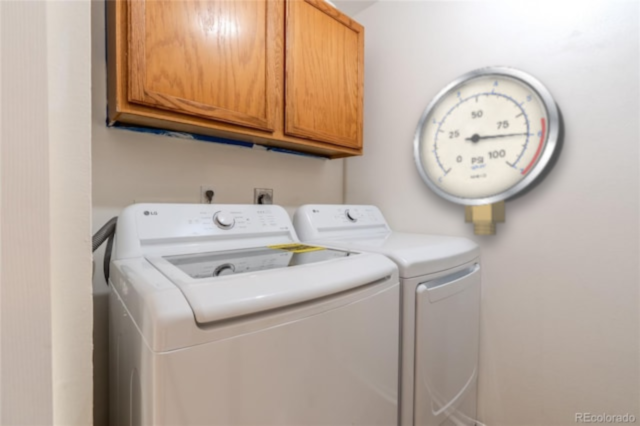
psi 85
